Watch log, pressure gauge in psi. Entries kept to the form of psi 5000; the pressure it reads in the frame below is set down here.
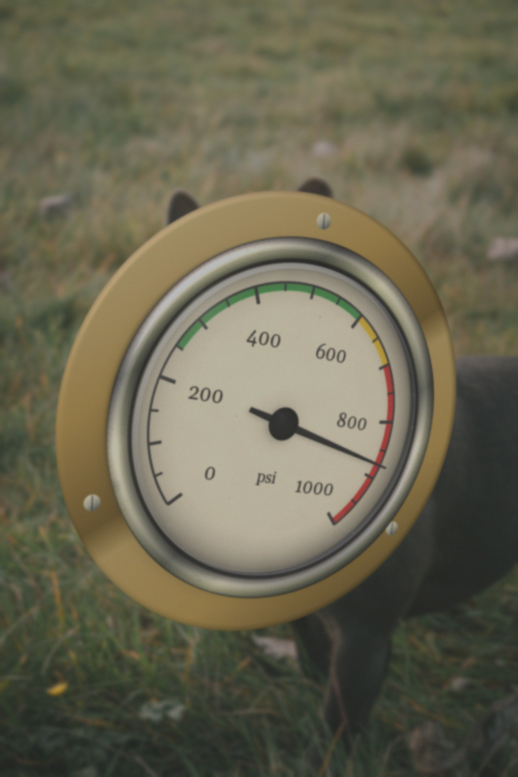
psi 875
